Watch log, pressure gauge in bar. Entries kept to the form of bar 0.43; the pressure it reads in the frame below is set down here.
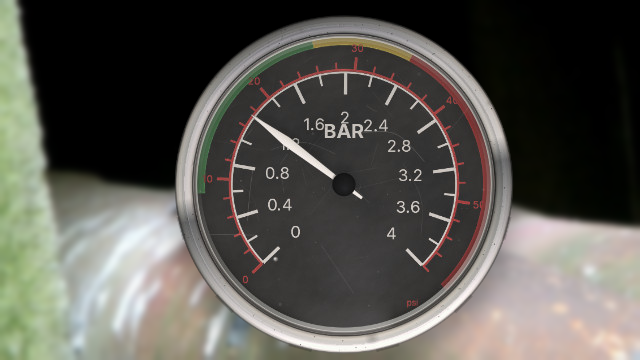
bar 1.2
